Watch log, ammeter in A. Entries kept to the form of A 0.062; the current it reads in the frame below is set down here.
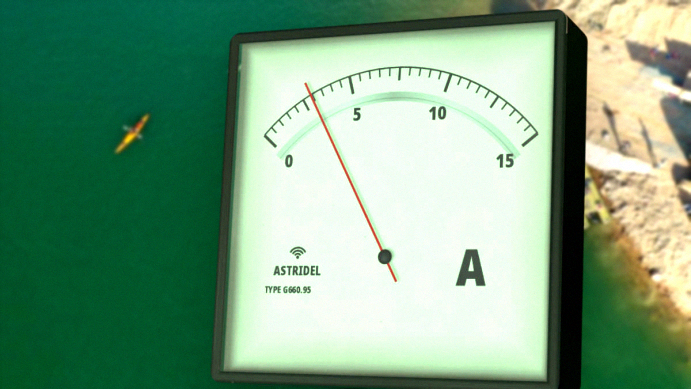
A 3
